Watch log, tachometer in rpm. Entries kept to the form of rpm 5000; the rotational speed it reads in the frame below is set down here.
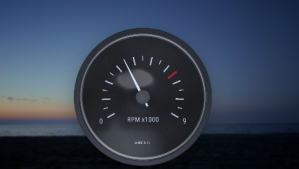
rpm 3500
